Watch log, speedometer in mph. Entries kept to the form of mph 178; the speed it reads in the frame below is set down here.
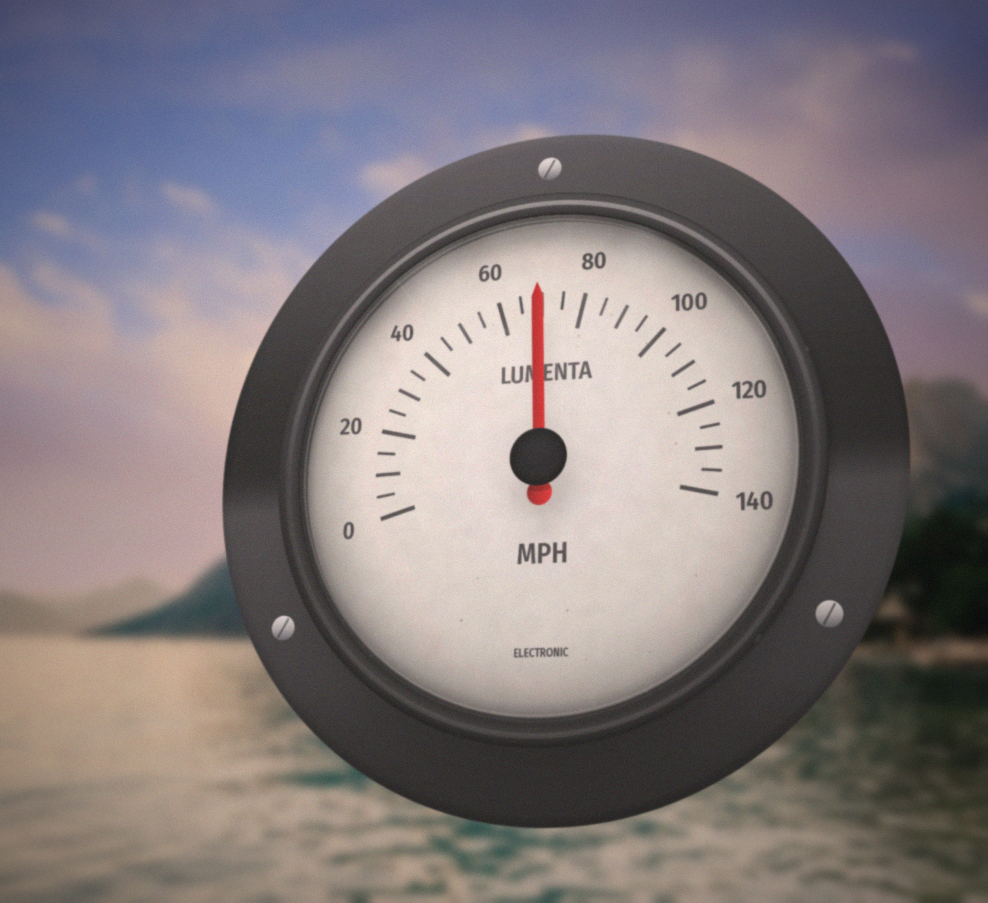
mph 70
